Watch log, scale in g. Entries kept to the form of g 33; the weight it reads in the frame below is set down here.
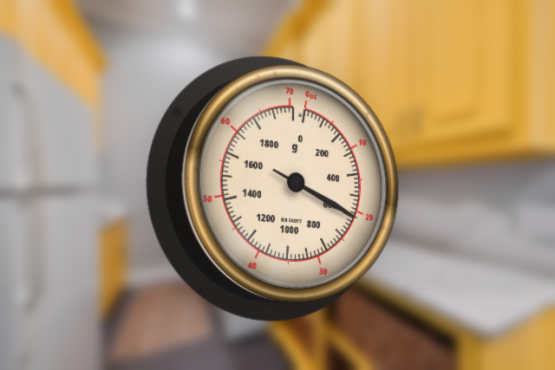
g 600
